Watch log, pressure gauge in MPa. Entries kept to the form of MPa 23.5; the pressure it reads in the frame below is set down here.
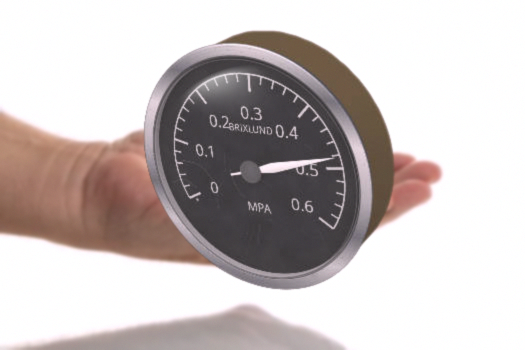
MPa 0.48
